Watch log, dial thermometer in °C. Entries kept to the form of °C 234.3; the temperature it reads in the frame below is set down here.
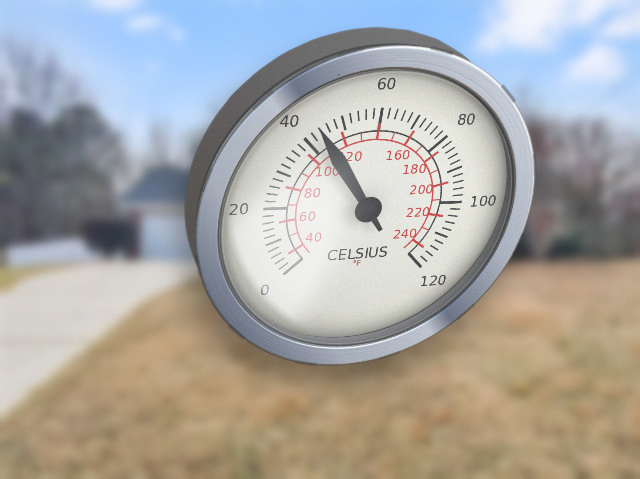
°C 44
